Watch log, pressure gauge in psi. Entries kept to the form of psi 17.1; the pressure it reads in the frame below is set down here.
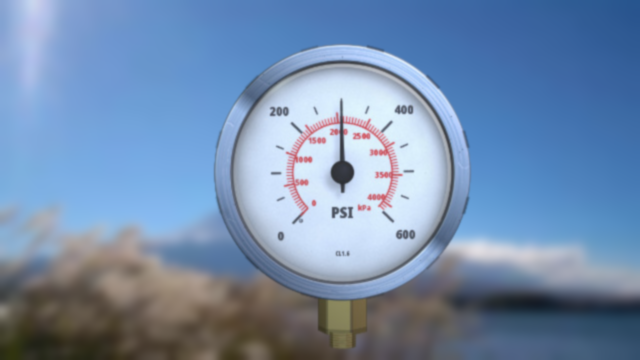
psi 300
